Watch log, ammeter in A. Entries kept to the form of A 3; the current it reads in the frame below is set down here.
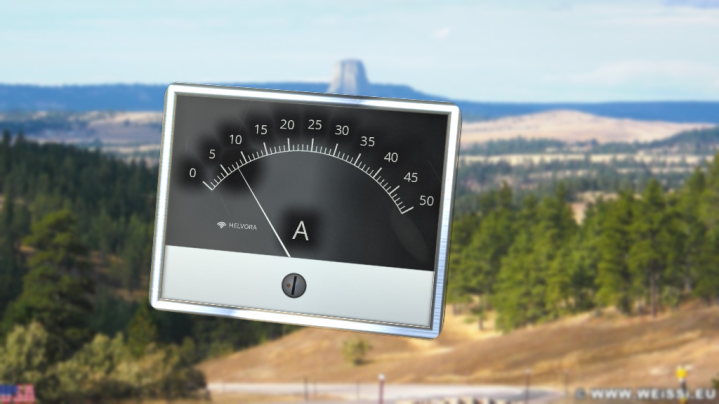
A 8
